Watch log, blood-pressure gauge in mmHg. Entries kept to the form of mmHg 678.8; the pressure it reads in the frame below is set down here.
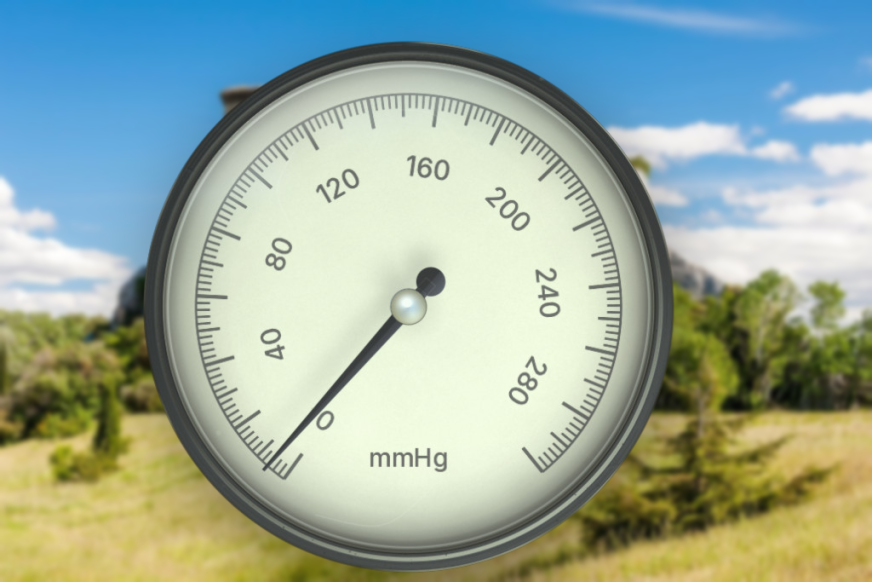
mmHg 6
